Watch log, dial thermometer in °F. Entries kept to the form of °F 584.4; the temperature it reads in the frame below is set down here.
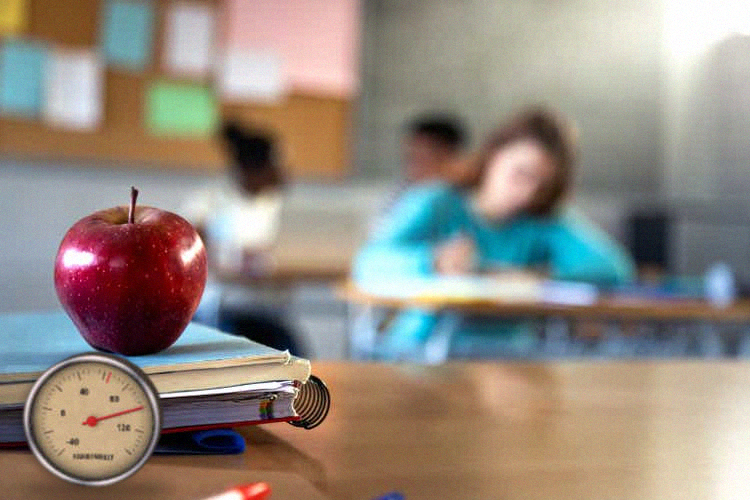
°F 100
